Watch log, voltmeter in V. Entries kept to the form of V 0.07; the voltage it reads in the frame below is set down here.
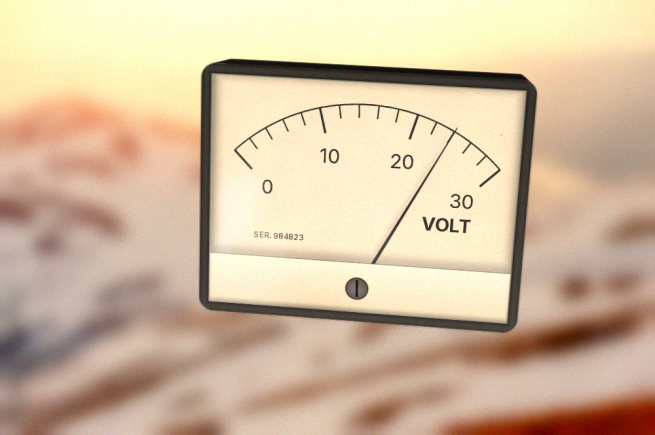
V 24
